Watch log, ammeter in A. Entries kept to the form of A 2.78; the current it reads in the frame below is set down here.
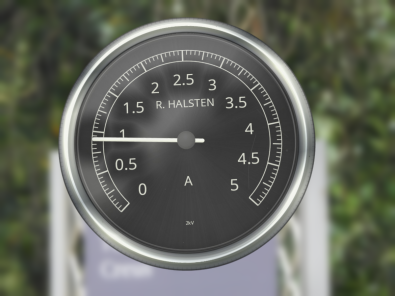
A 0.9
